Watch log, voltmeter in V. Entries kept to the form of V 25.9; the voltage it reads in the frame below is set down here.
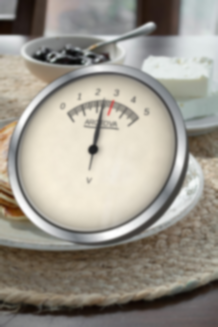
V 2.5
